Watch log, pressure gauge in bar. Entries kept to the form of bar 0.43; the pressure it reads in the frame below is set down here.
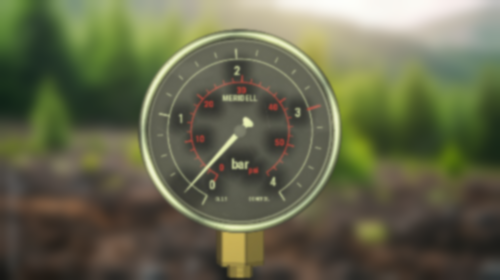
bar 0.2
